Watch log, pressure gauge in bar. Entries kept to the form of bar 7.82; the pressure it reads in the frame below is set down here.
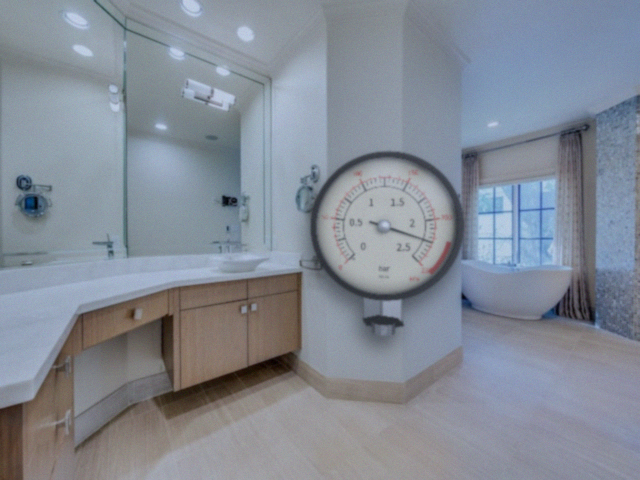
bar 2.25
